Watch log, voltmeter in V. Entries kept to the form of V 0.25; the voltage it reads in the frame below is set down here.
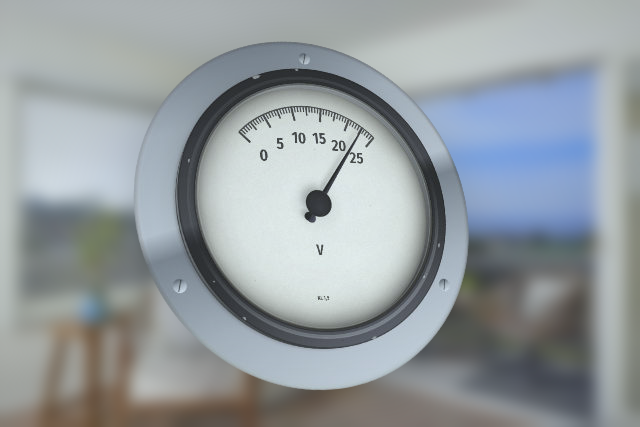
V 22.5
